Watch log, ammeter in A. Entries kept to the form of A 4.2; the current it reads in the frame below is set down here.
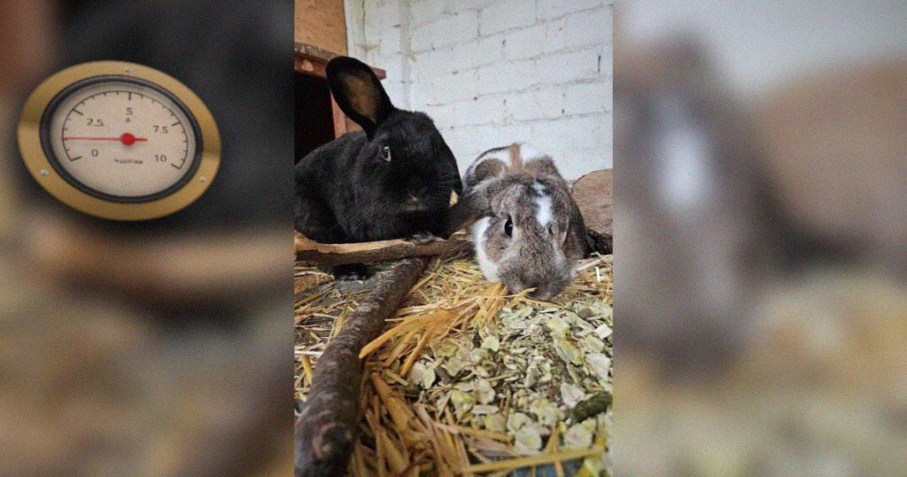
A 1
